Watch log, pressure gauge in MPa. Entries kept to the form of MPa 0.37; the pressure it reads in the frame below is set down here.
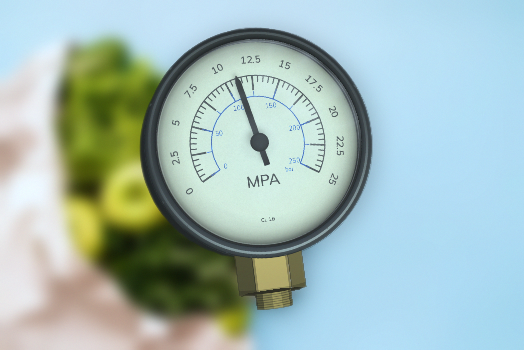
MPa 11
